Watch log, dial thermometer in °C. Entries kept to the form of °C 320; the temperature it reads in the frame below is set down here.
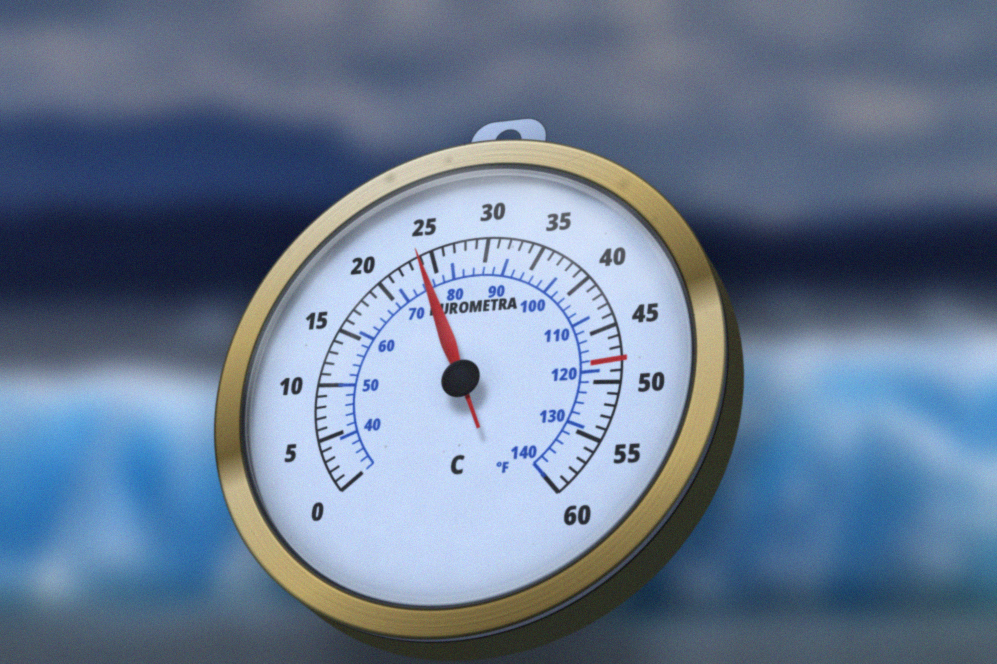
°C 24
